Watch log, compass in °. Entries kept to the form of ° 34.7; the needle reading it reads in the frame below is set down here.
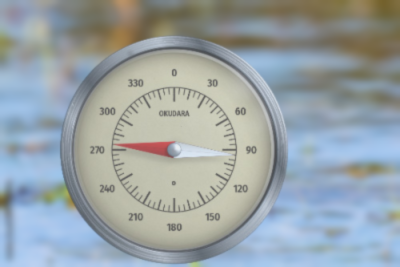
° 275
